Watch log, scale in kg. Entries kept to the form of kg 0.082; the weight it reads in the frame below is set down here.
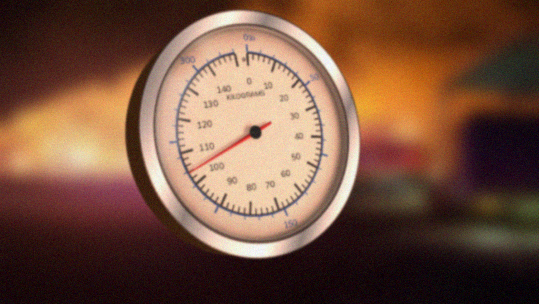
kg 104
